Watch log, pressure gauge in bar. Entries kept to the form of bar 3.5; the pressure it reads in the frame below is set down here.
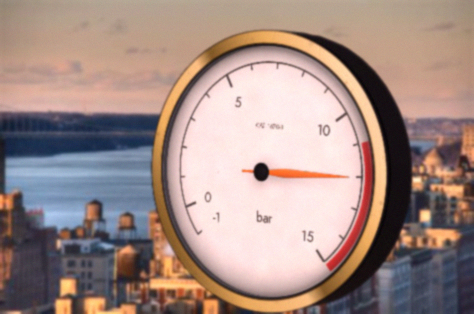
bar 12
